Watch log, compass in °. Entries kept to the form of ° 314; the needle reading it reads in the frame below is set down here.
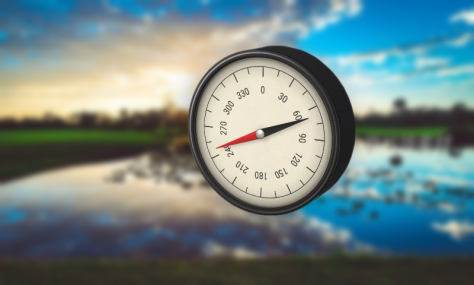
° 247.5
